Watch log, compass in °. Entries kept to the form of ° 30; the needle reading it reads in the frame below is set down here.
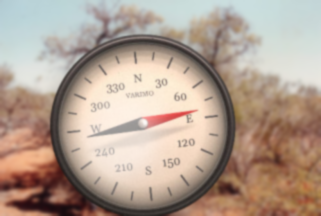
° 82.5
